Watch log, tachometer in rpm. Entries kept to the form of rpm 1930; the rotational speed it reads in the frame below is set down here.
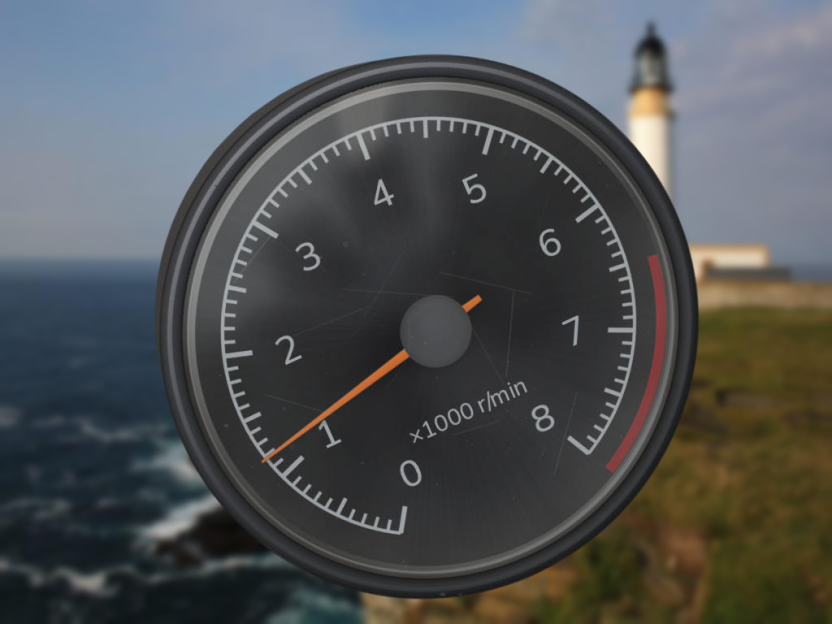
rpm 1200
